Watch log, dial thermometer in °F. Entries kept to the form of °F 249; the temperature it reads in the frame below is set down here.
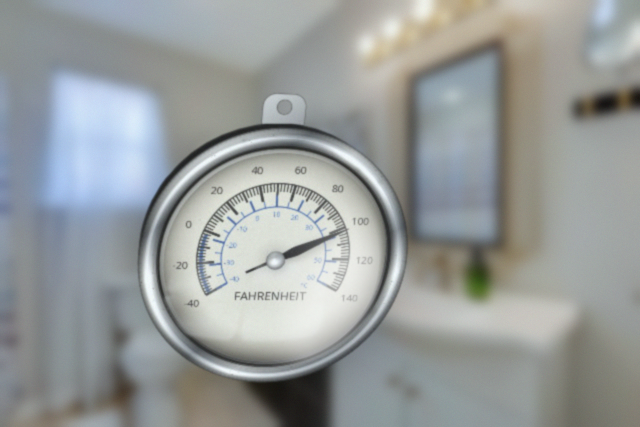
°F 100
